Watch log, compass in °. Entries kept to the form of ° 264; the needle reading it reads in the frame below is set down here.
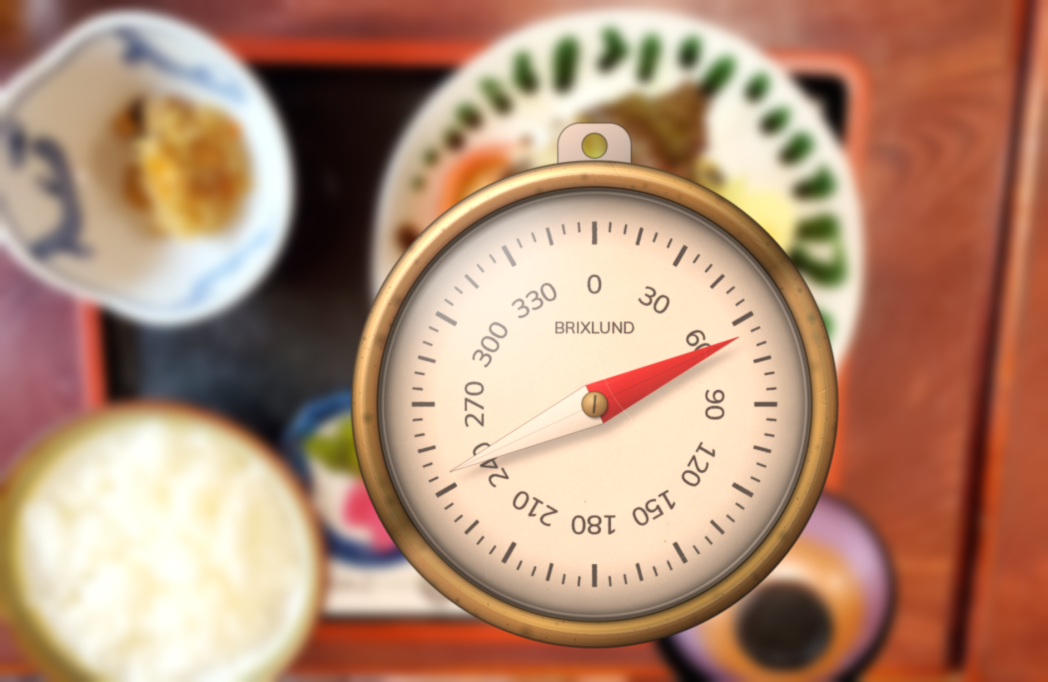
° 65
